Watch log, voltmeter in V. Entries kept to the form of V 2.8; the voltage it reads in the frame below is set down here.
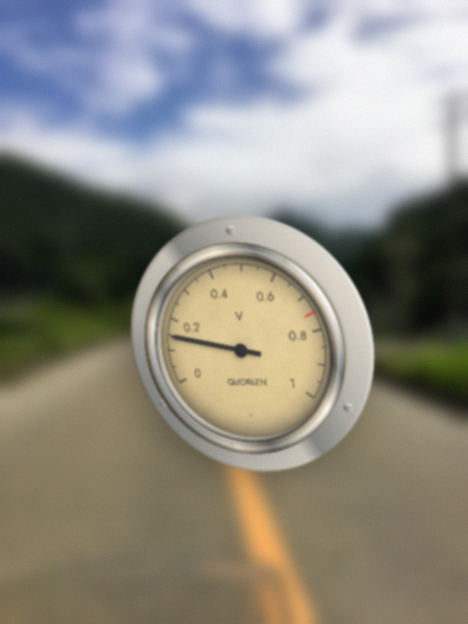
V 0.15
